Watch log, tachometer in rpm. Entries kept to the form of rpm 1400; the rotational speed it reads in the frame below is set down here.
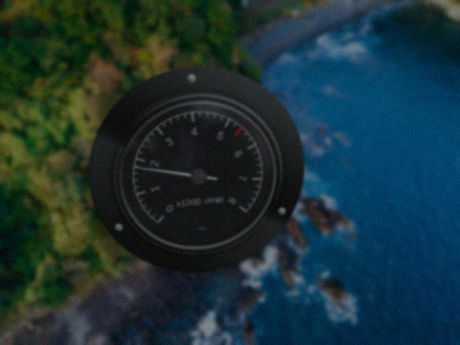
rpm 1800
